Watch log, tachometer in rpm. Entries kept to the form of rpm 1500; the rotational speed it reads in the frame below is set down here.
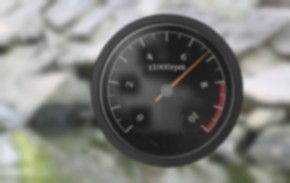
rpm 6750
